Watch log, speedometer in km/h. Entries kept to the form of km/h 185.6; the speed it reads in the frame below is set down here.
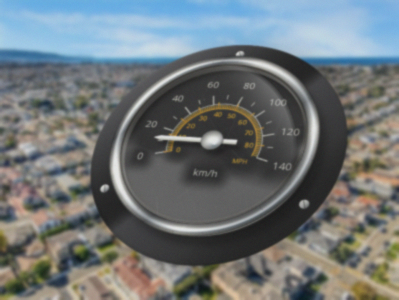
km/h 10
